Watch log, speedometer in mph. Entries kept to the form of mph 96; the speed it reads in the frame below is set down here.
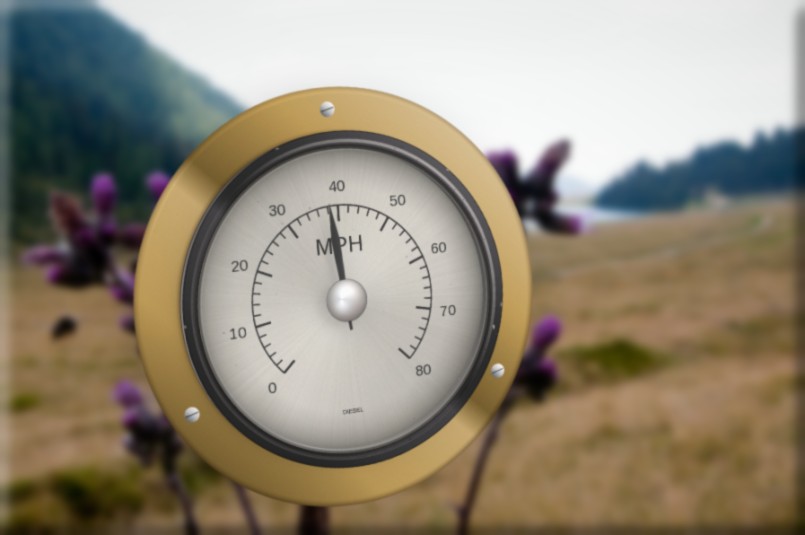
mph 38
